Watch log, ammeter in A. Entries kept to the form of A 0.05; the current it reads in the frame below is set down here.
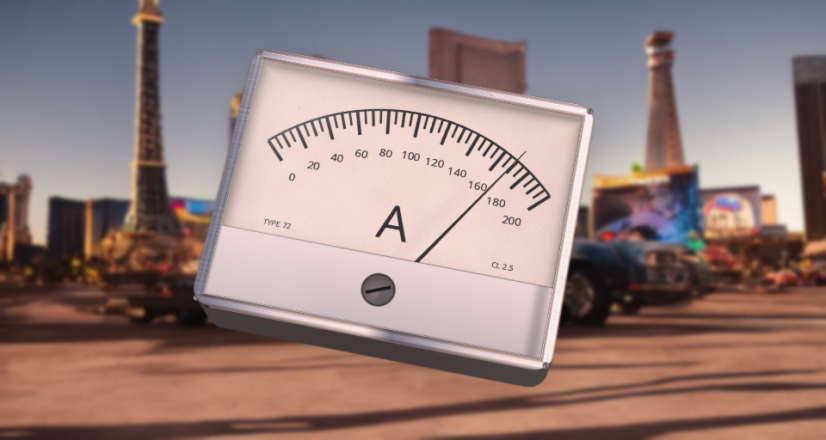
A 170
